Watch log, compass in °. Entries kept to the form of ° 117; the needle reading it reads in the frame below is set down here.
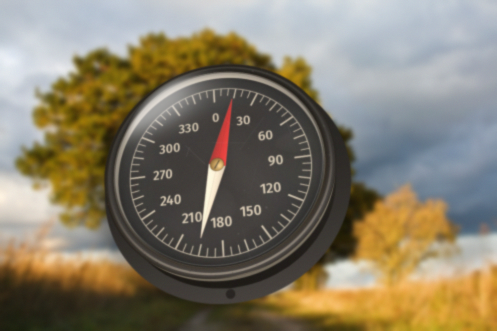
° 15
